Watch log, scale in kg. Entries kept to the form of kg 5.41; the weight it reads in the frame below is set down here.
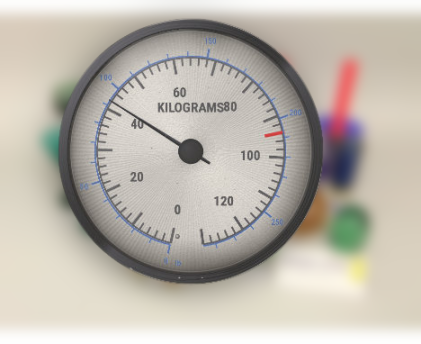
kg 42
